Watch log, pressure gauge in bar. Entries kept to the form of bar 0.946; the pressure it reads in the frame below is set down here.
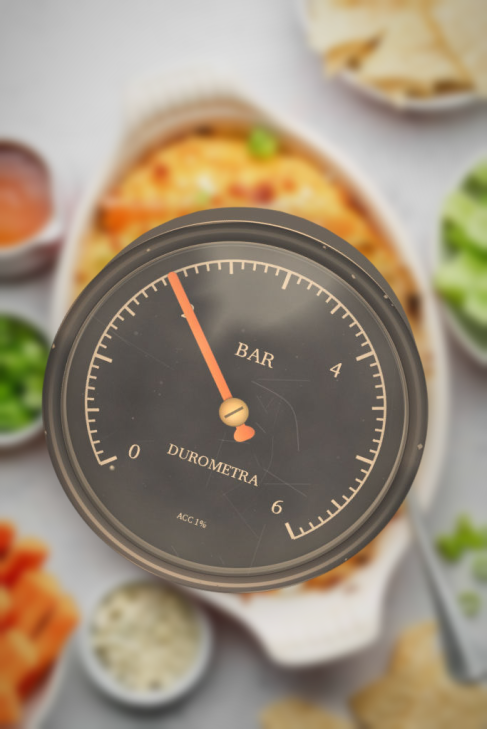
bar 2
